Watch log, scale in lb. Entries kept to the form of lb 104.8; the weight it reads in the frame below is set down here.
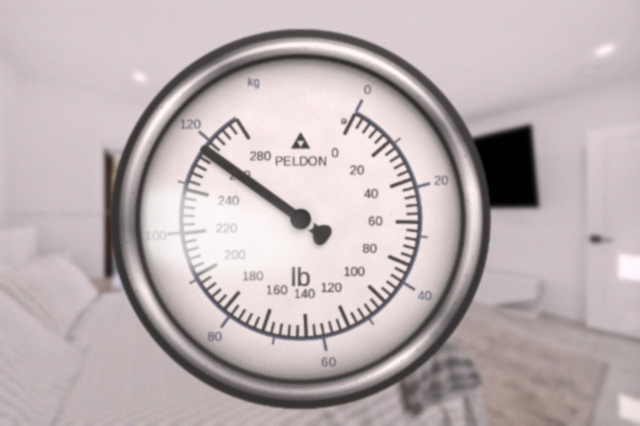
lb 260
